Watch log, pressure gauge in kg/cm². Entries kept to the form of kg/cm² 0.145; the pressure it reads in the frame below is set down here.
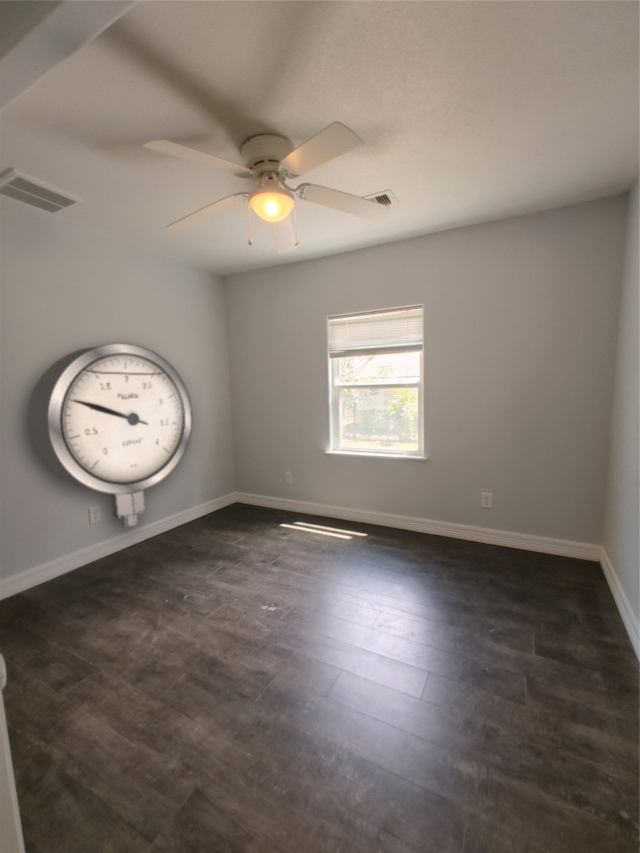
kg/cm² 1
